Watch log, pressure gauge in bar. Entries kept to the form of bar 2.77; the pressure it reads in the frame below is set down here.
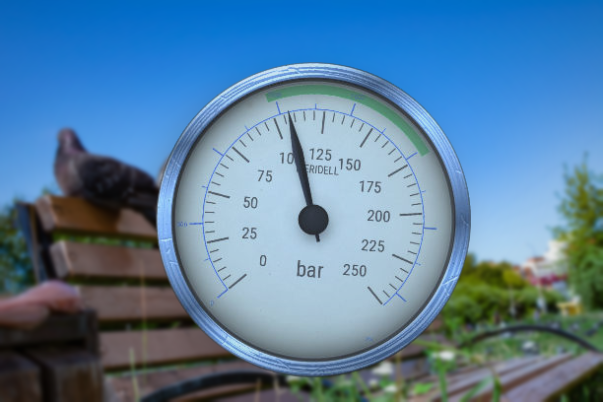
bar 107.5
